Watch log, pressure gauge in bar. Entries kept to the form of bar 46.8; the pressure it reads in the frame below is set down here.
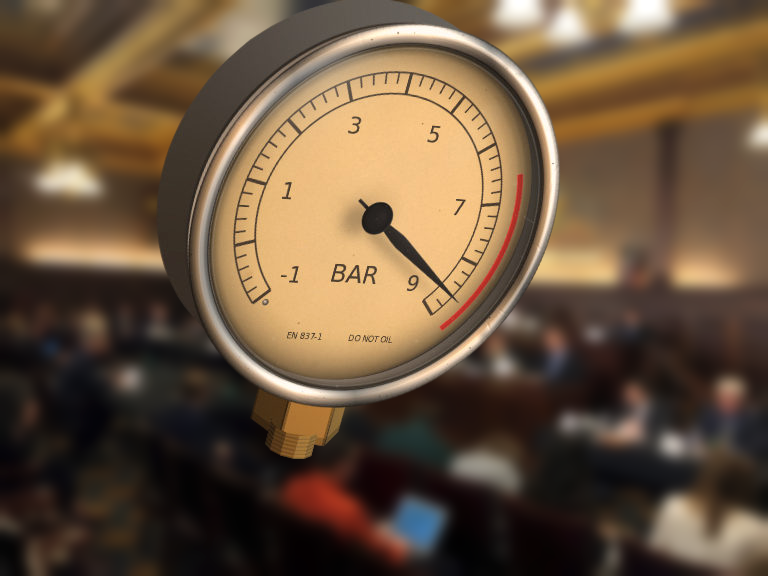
bar 8.6
